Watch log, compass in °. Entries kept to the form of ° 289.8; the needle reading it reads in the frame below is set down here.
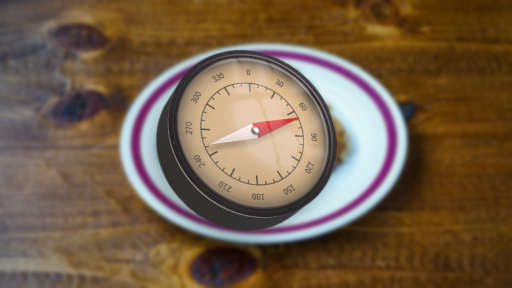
° 70
